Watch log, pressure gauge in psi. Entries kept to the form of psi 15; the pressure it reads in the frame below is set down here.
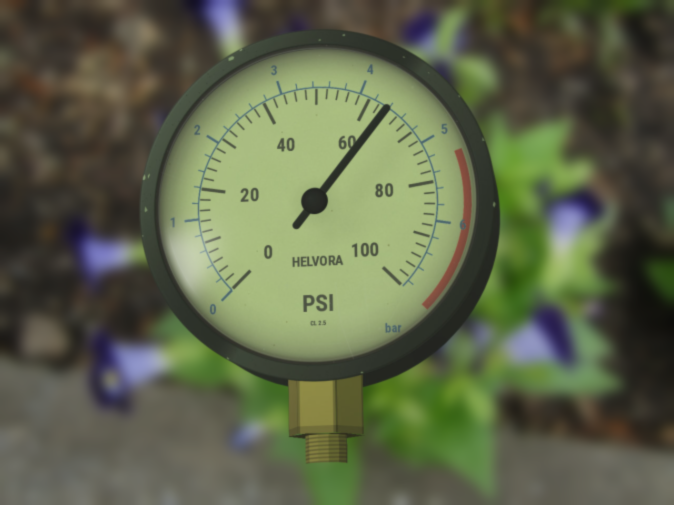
psi 64
